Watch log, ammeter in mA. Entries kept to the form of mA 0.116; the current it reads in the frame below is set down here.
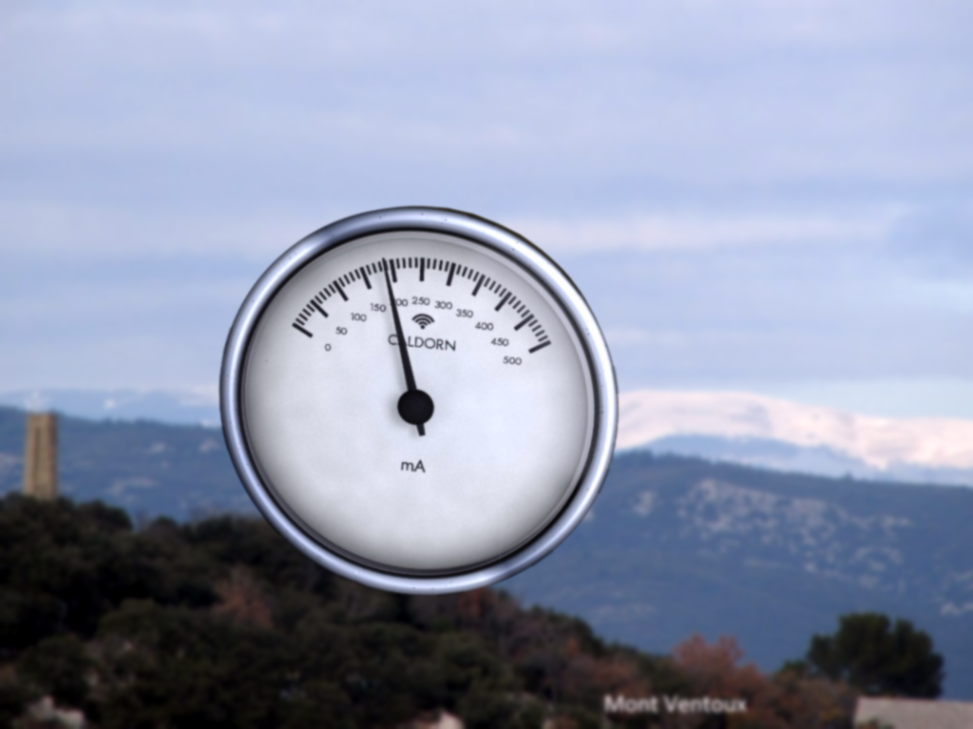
mA 190
